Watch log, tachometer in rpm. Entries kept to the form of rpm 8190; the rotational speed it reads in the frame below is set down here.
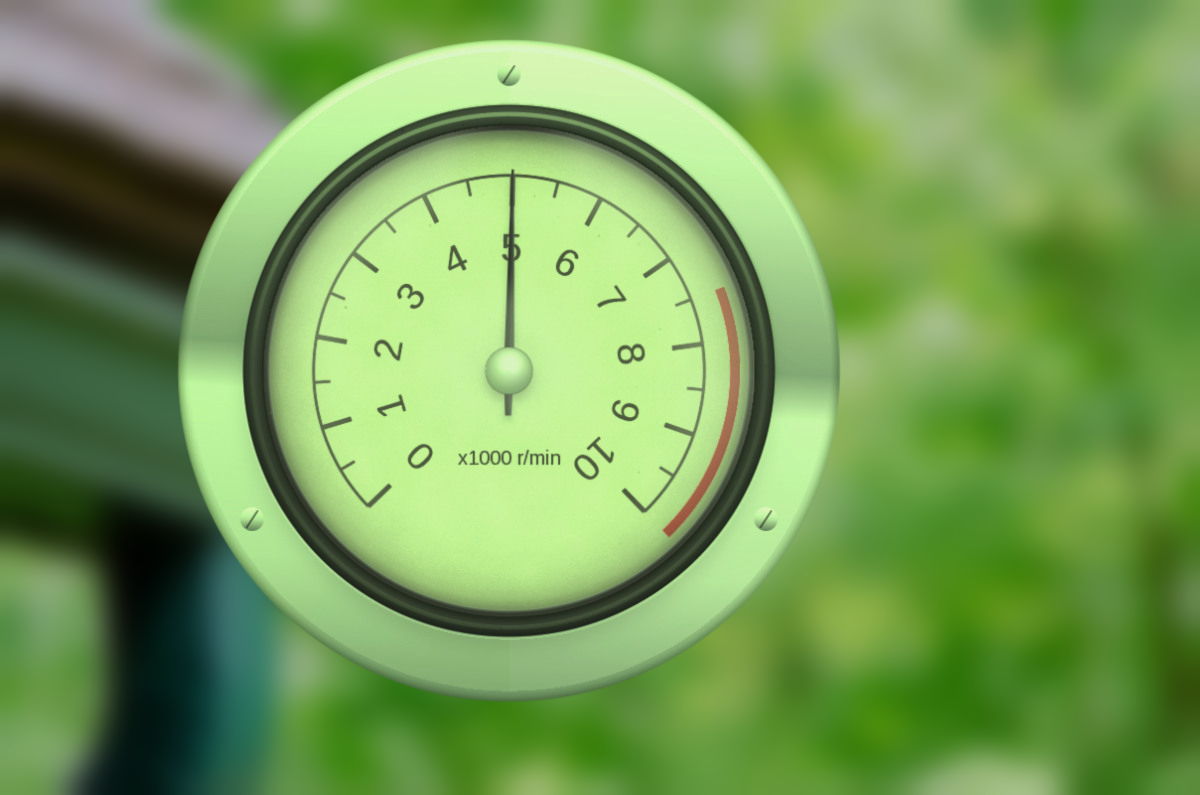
rpm 5000
